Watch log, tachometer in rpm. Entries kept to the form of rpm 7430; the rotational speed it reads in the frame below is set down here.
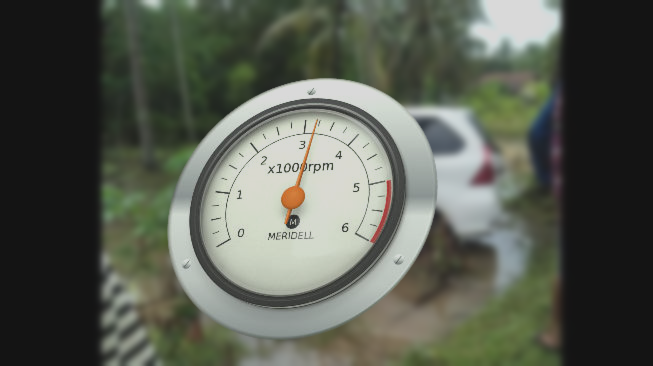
rpm 3250
